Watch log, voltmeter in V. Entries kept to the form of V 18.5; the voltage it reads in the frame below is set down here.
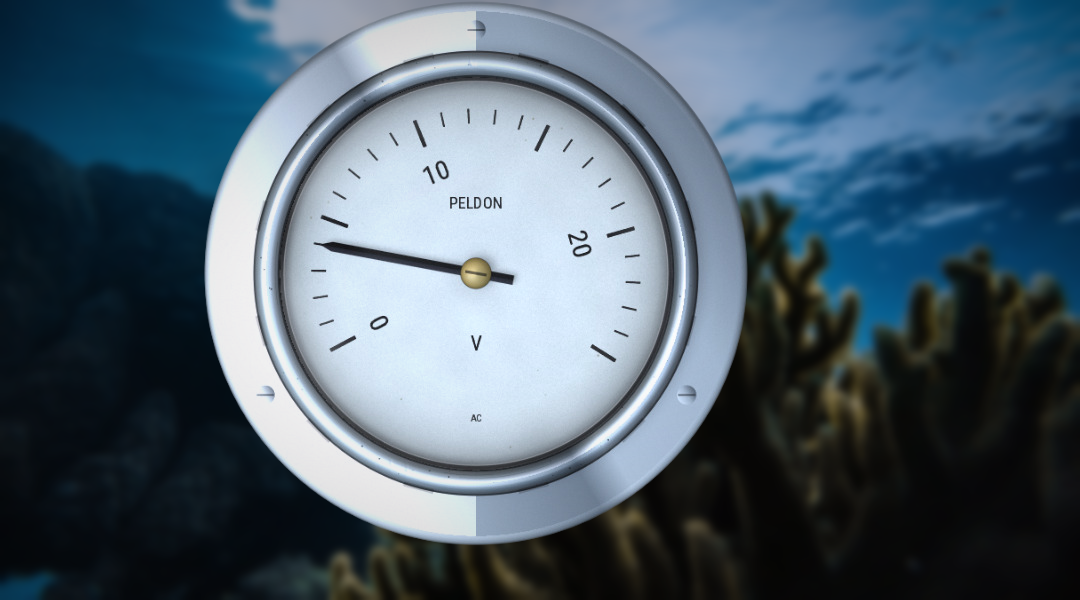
V 4
